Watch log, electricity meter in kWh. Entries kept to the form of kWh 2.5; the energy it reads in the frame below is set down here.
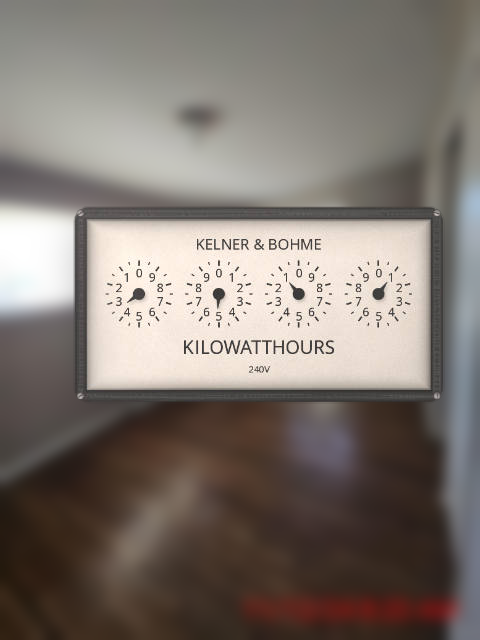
kWh 3511
